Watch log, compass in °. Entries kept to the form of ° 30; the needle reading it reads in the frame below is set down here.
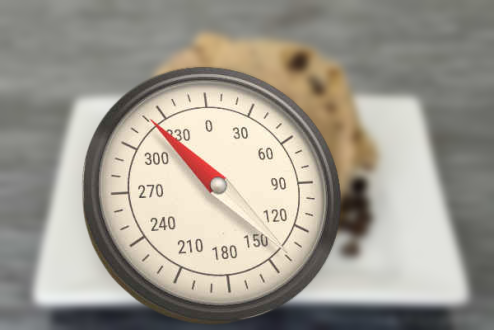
° 320
